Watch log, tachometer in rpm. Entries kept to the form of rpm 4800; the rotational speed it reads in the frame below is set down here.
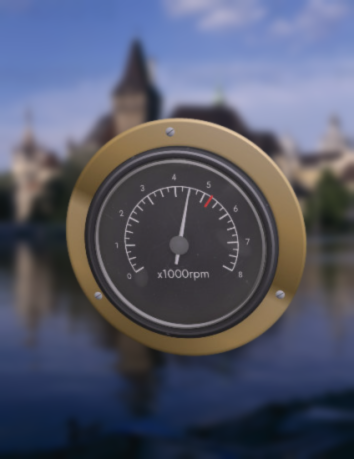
rpm 4500
